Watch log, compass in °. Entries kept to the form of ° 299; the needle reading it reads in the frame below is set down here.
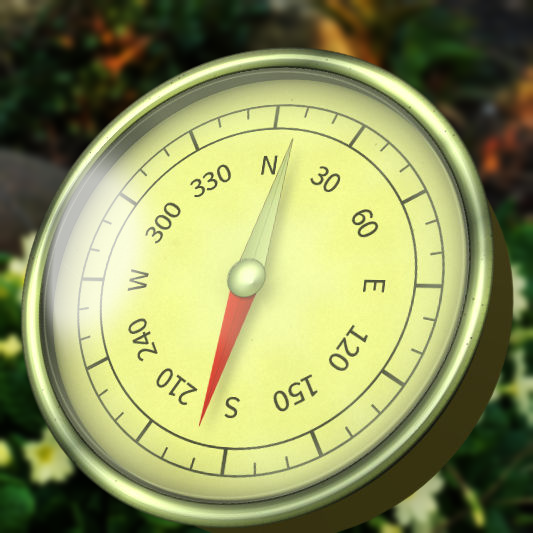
° 190
